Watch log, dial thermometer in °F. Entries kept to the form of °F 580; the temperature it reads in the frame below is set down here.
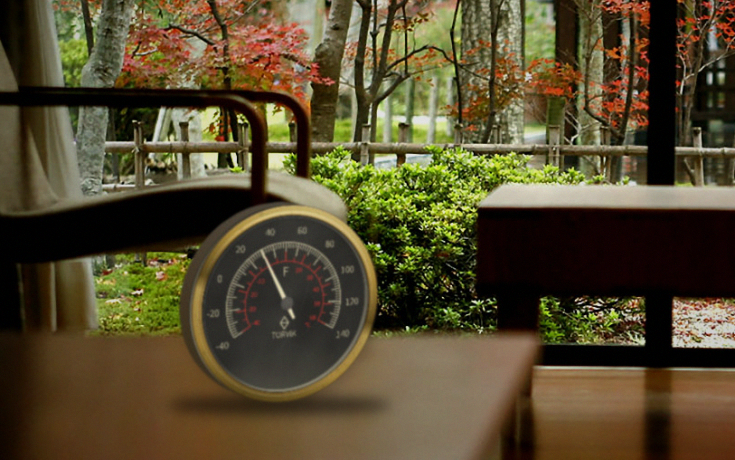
°F 30
